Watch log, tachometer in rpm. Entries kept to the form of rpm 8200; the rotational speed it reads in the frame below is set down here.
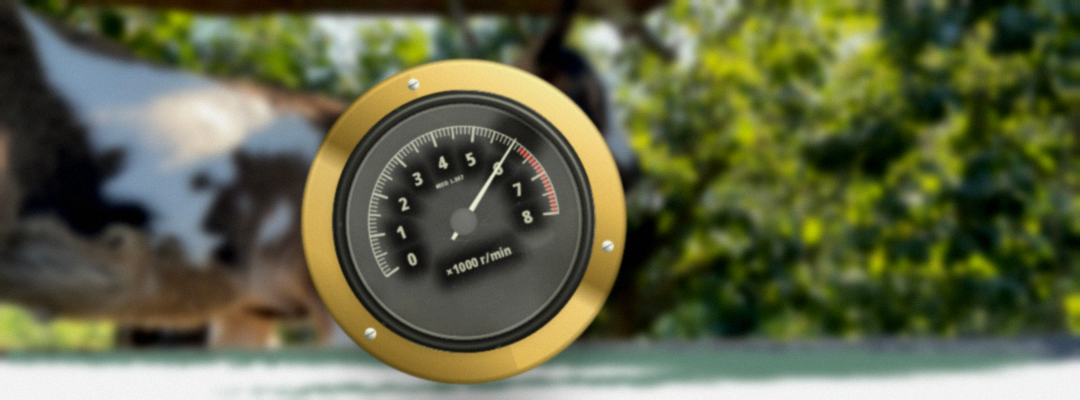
rpm 6000
